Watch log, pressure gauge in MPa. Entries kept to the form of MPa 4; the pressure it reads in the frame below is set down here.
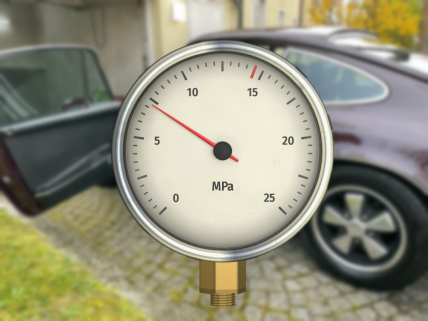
MPa 7.25
